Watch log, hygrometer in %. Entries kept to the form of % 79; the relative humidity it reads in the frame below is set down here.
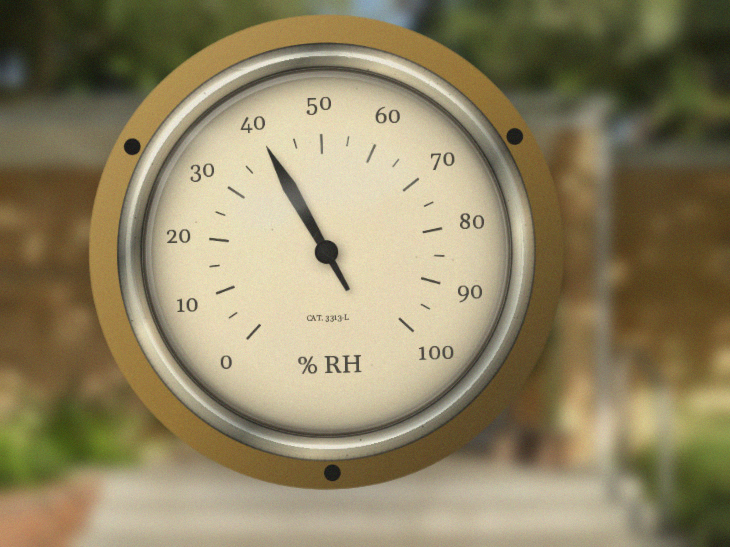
% 40
